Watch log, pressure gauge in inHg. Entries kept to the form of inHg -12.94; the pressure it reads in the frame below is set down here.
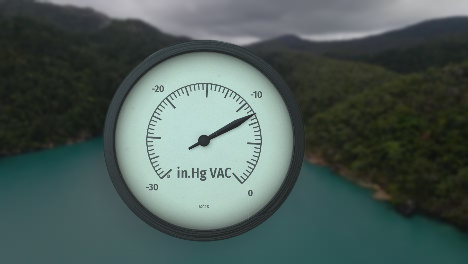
inHg -8.5
